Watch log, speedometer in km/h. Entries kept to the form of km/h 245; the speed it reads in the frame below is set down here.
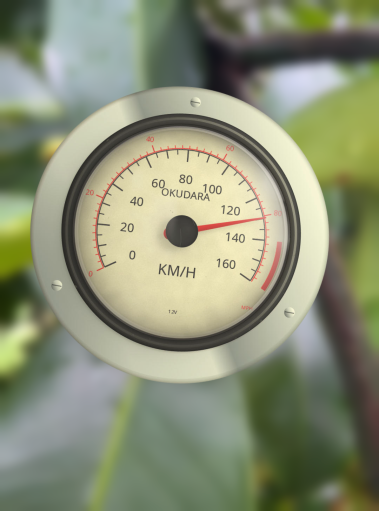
km/h 130
